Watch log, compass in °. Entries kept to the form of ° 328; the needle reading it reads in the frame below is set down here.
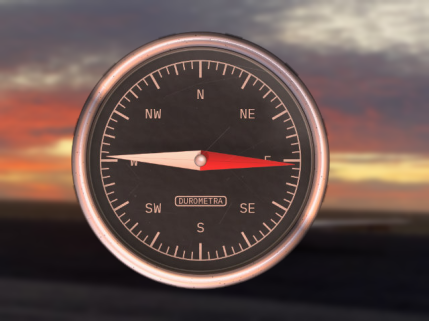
° 92.5
